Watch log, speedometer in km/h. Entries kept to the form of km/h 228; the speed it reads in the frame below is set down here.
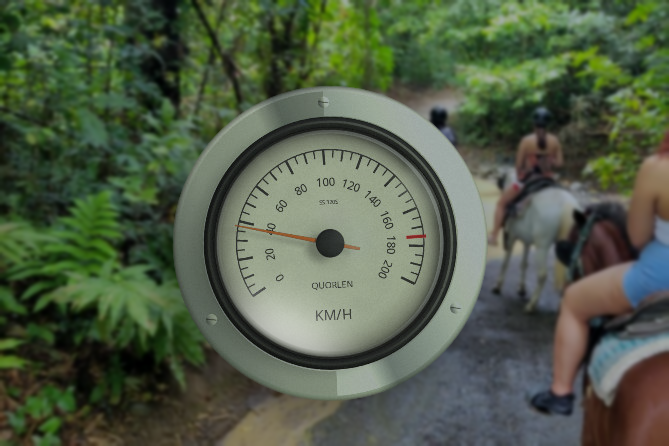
km/h 37.5
